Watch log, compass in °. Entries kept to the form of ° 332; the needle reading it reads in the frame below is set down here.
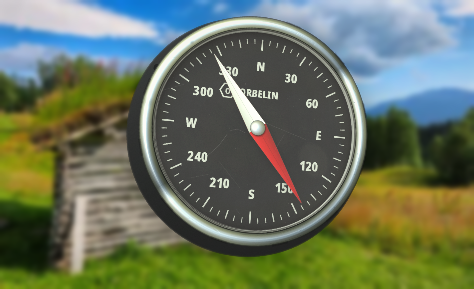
° 145
